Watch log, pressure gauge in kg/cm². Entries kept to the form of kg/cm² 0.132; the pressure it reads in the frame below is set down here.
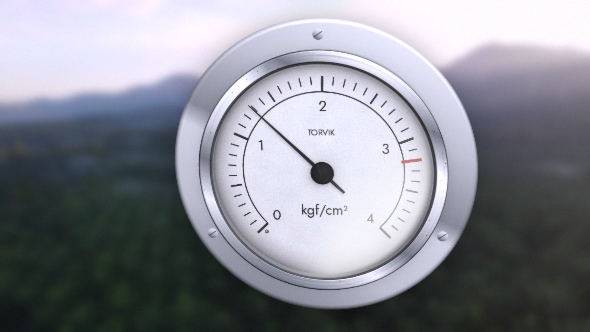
kg/cm² 1.3
